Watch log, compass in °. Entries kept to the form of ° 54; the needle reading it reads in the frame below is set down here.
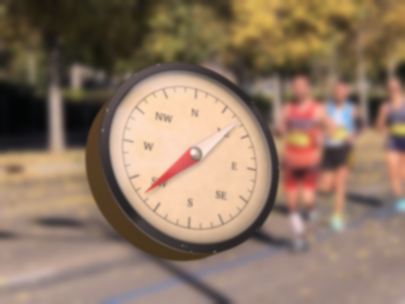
° 225
